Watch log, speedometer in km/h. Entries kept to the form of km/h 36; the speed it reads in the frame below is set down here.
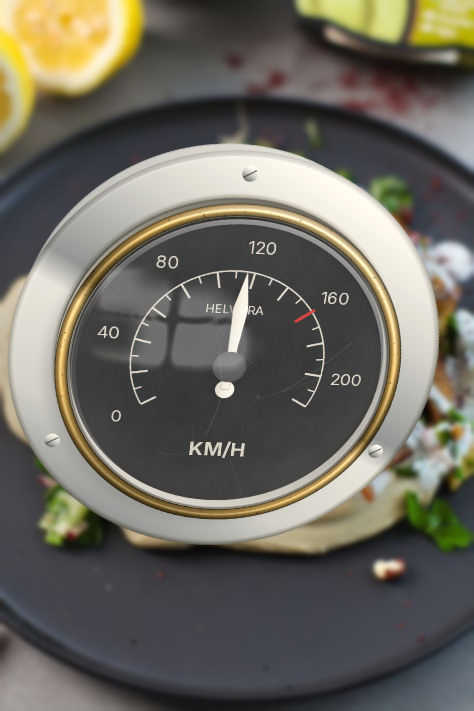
km/h 115
